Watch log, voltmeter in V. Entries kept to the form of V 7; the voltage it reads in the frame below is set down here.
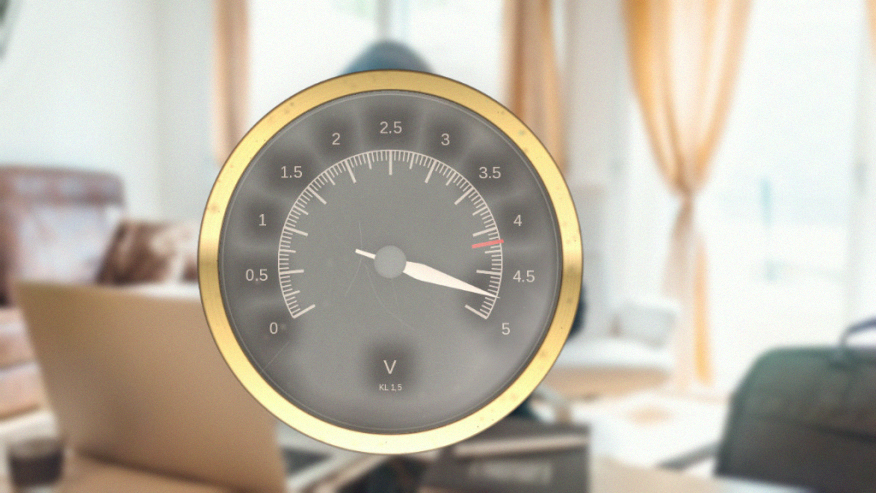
V 4.75
